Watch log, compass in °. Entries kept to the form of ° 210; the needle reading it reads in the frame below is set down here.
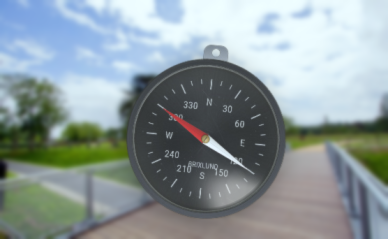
° 300
